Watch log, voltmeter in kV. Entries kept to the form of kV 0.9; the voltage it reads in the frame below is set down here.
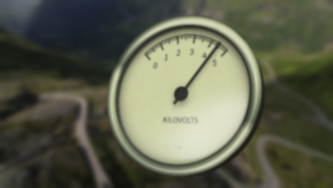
kV 4.5
